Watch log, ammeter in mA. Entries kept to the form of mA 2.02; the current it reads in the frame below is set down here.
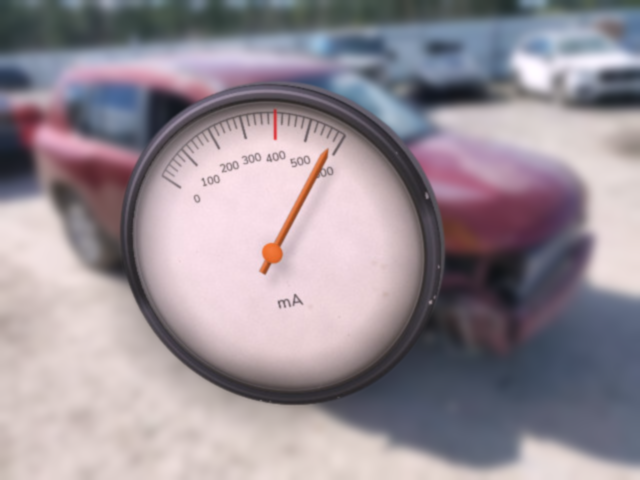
mA 580
